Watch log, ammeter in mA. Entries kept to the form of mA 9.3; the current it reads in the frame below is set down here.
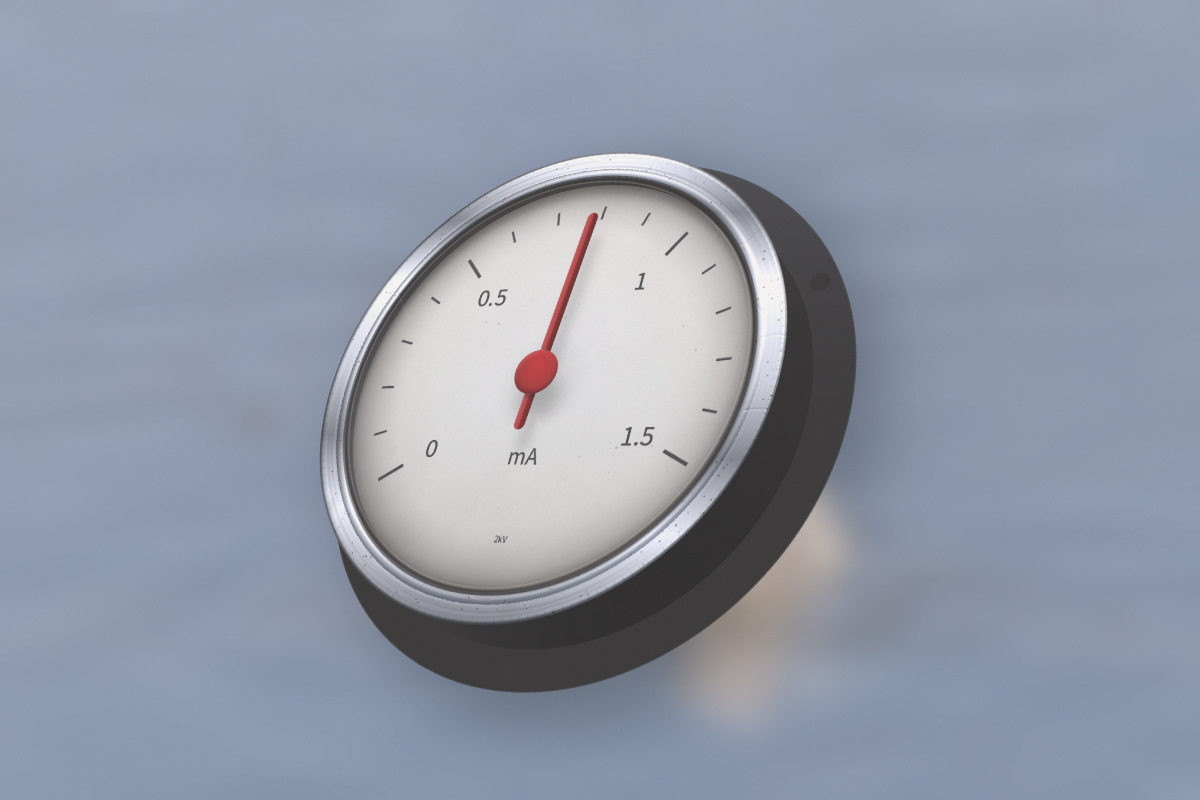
mA 0.8
